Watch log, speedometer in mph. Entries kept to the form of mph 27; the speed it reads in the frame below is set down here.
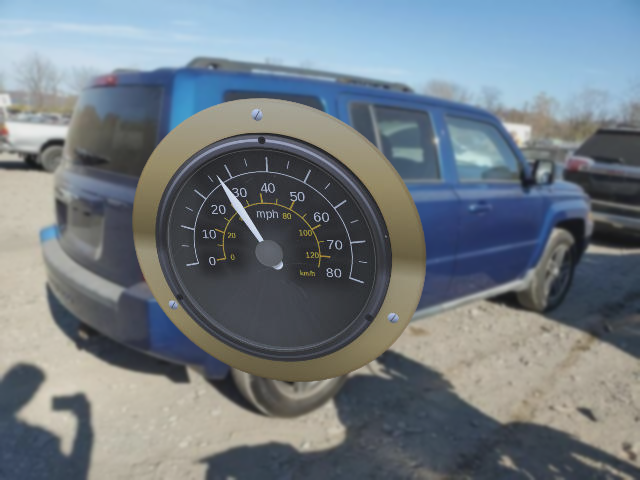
mph 27.5
